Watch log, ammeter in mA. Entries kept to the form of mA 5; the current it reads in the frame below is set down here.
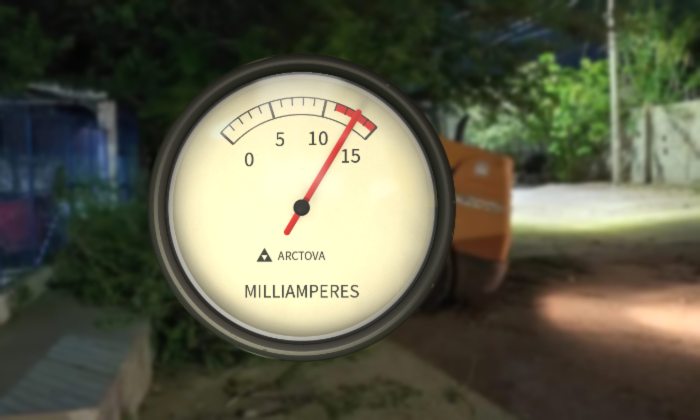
mA 13
